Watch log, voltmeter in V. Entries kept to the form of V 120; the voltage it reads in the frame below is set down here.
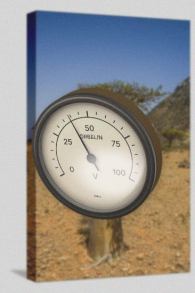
V 40
